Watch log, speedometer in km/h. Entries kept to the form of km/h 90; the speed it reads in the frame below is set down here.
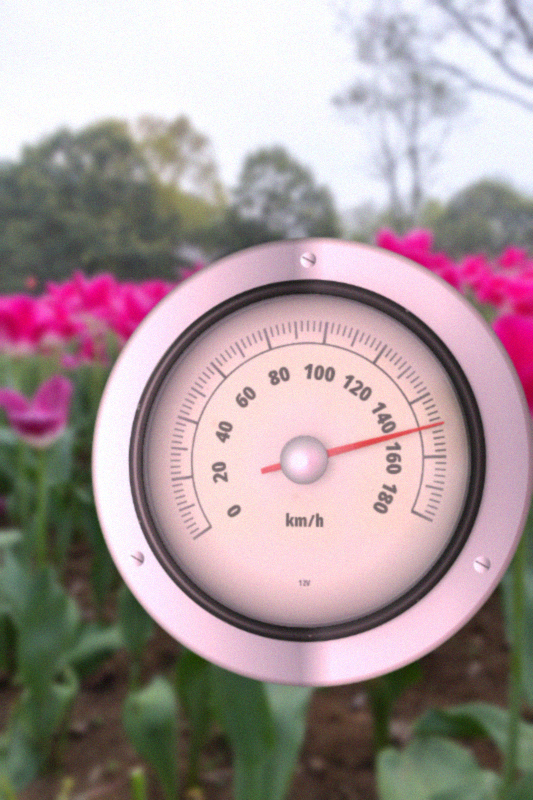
km/h 150
